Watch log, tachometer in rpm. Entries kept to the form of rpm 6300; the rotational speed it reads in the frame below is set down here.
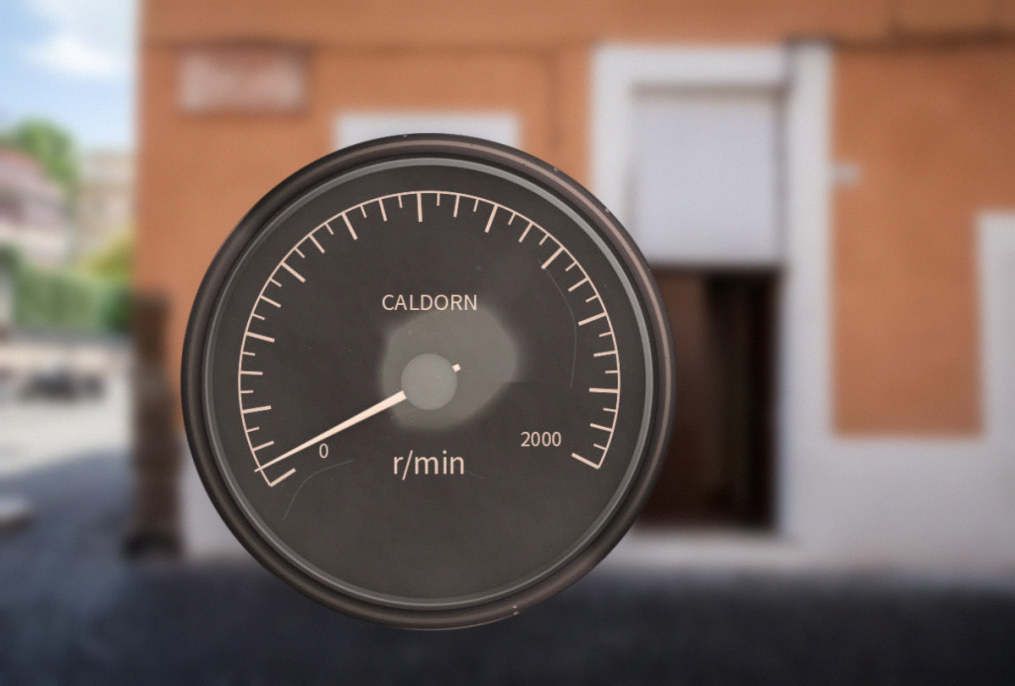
rpm 50
